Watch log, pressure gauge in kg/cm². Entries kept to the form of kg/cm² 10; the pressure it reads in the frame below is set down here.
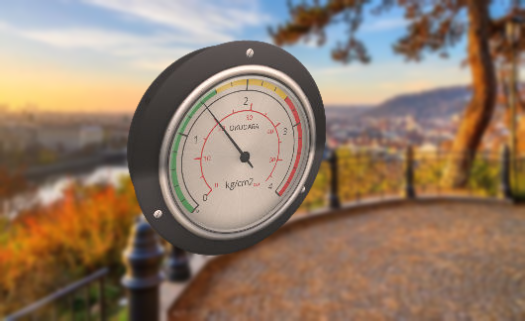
kg/cm² 1.4
